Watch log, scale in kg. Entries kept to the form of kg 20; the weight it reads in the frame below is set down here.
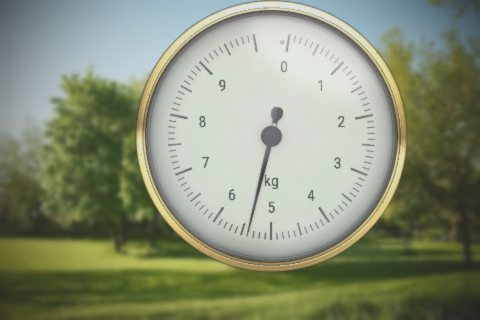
kg 5.4
